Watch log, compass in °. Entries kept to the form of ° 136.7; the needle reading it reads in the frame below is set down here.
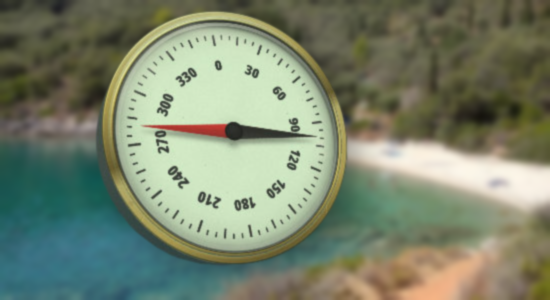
° 280
